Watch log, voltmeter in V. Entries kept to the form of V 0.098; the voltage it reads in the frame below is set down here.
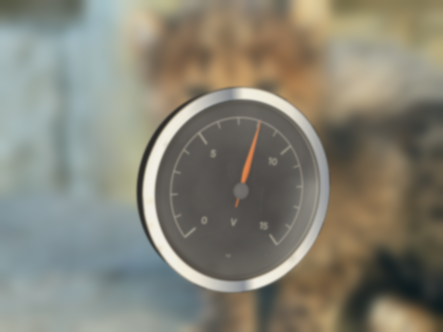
V 8
